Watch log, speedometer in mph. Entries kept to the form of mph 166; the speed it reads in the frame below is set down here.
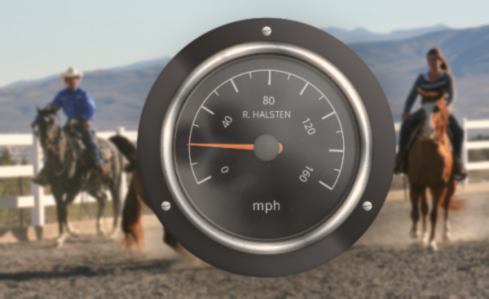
mph 20
